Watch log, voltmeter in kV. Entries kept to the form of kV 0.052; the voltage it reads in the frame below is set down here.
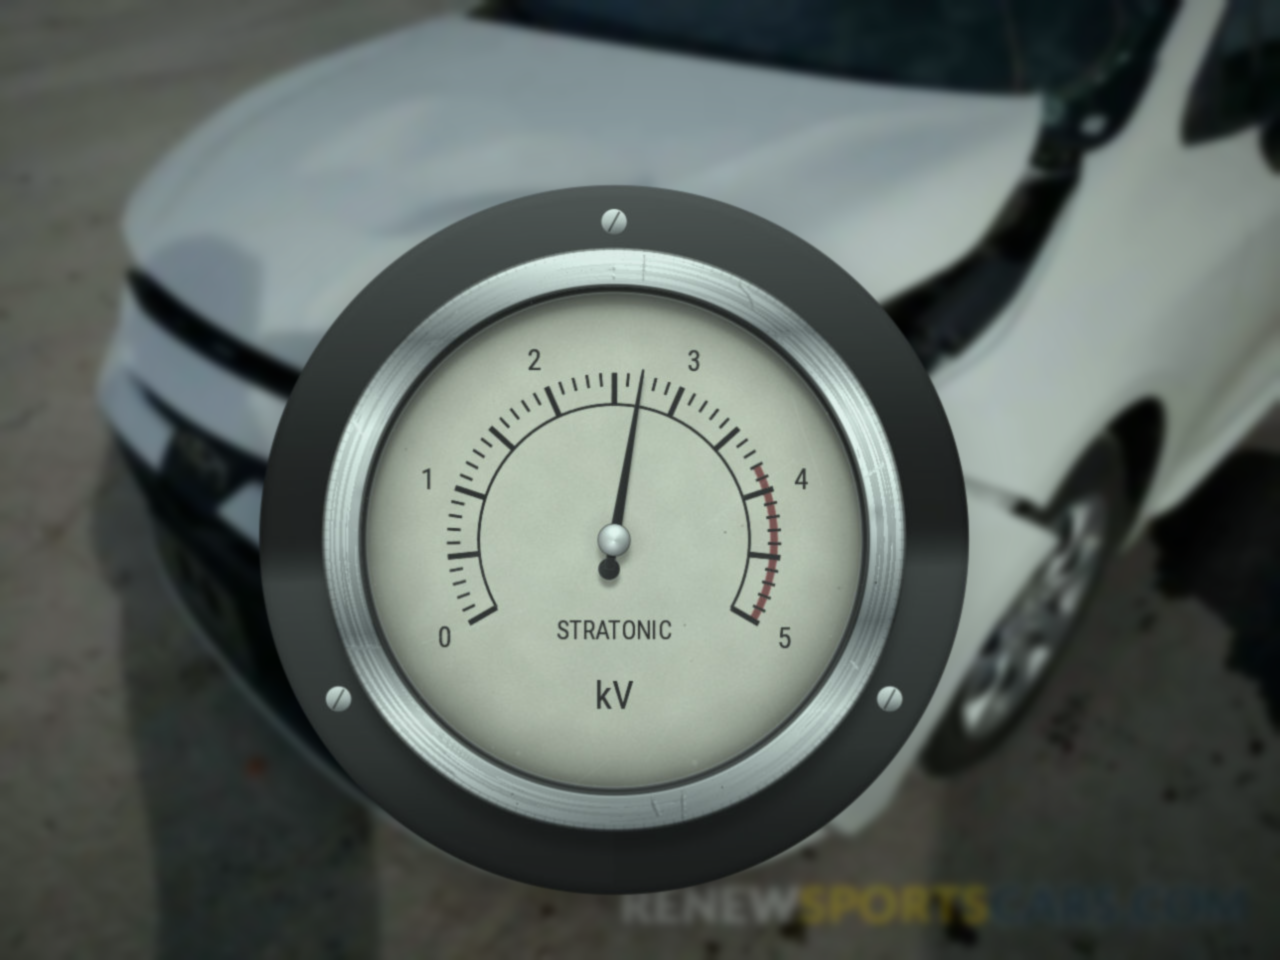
kV 2.7
